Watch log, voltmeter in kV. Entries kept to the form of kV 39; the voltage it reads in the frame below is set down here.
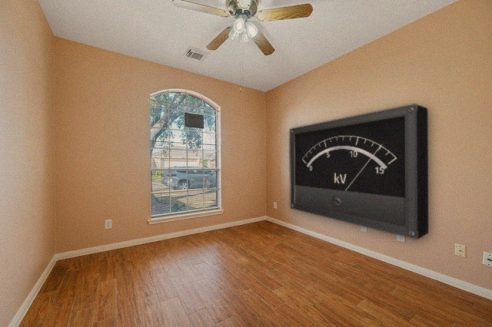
kV 13
